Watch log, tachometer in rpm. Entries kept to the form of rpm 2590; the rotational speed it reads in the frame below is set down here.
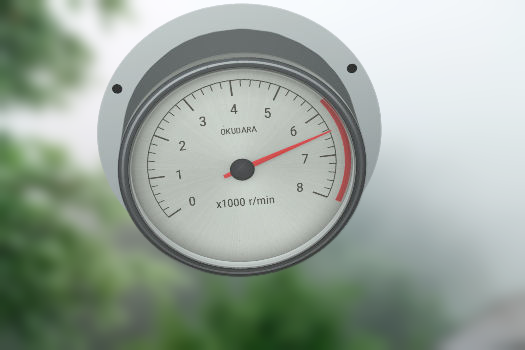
rpm 6400
